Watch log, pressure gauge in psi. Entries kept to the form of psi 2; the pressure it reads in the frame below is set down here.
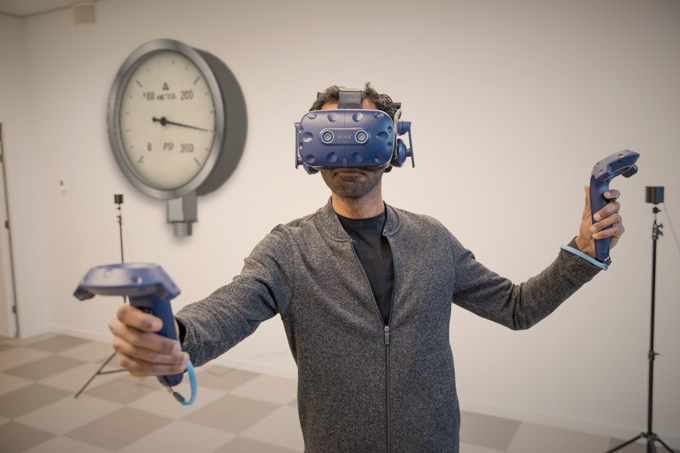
psi 260
